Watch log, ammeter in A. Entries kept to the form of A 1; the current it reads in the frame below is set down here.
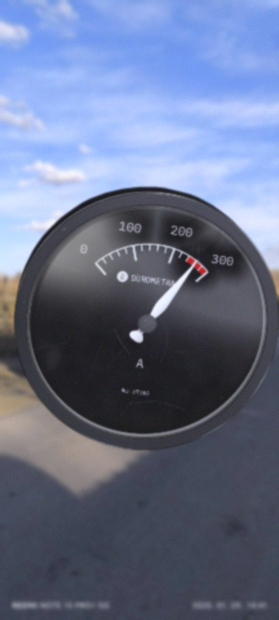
A 260
